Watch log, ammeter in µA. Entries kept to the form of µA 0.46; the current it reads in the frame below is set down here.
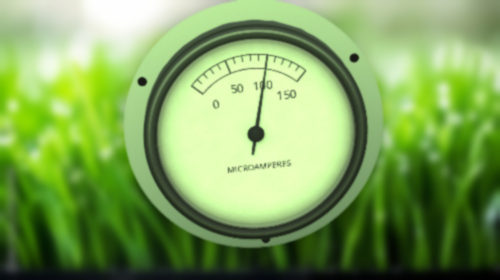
µA 100
